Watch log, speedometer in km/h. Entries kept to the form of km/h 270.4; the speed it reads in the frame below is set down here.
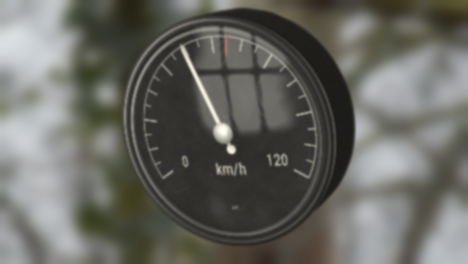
km/h 50
